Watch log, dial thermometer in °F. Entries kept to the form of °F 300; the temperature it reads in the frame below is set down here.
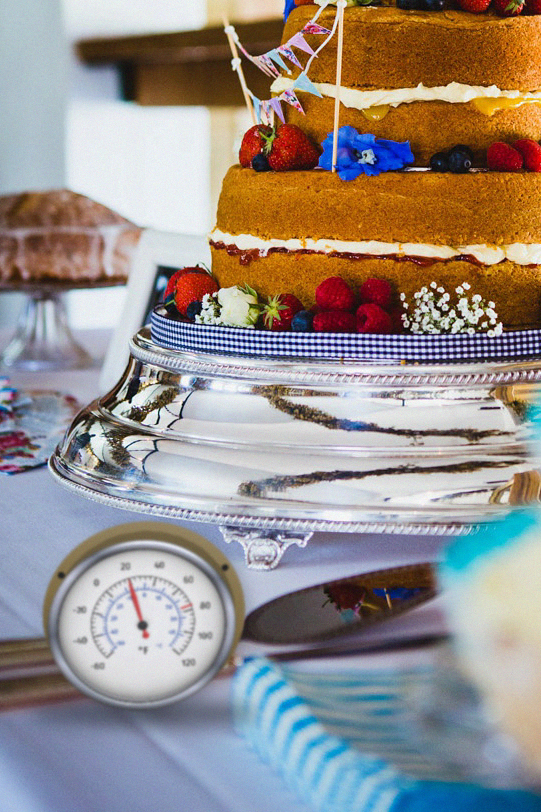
°F 20
